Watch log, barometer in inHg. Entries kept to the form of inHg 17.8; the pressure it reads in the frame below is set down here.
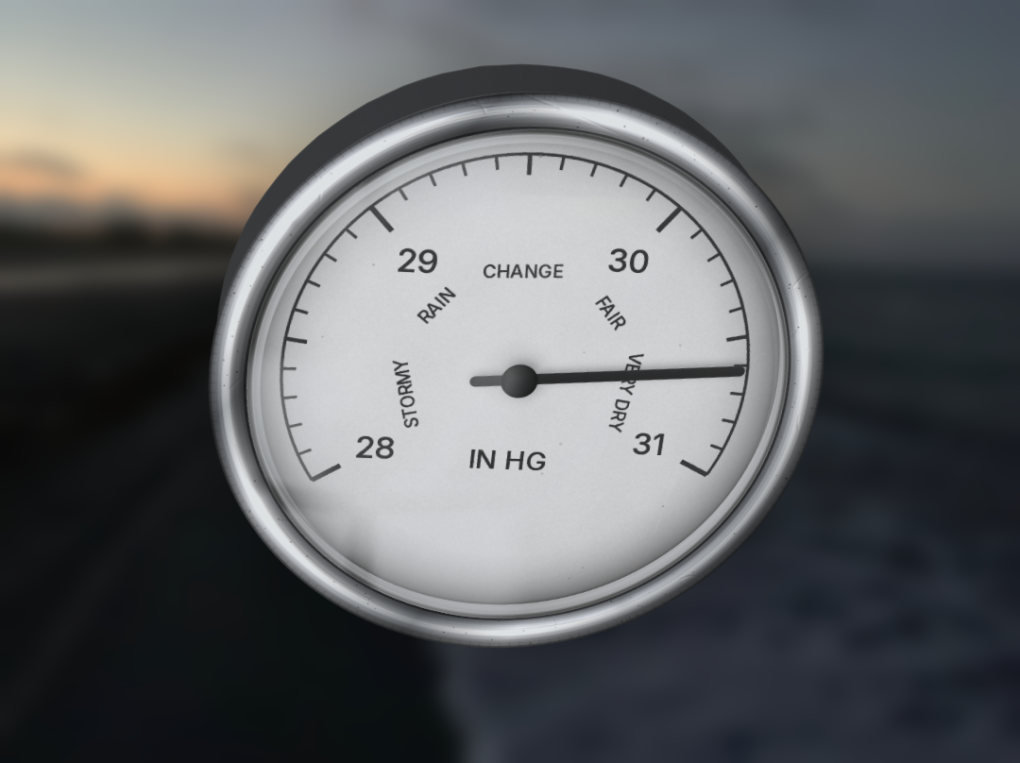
inHg 30.6
